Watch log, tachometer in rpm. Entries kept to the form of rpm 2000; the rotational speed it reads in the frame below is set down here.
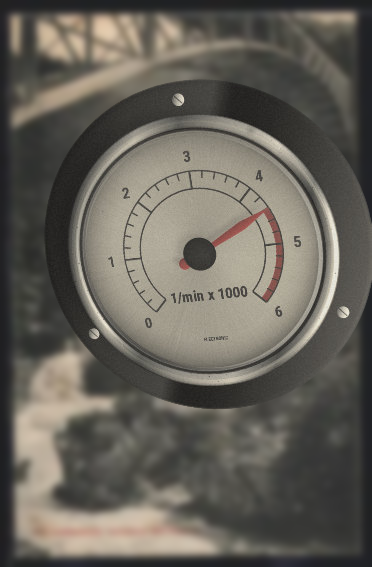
rpm 4400
